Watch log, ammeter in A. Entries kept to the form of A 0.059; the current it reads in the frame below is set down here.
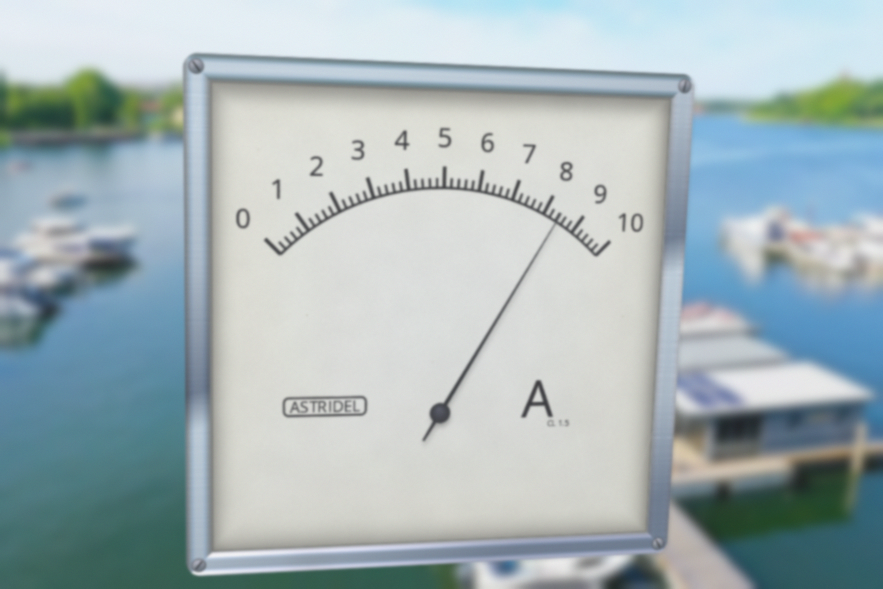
A 8.4
